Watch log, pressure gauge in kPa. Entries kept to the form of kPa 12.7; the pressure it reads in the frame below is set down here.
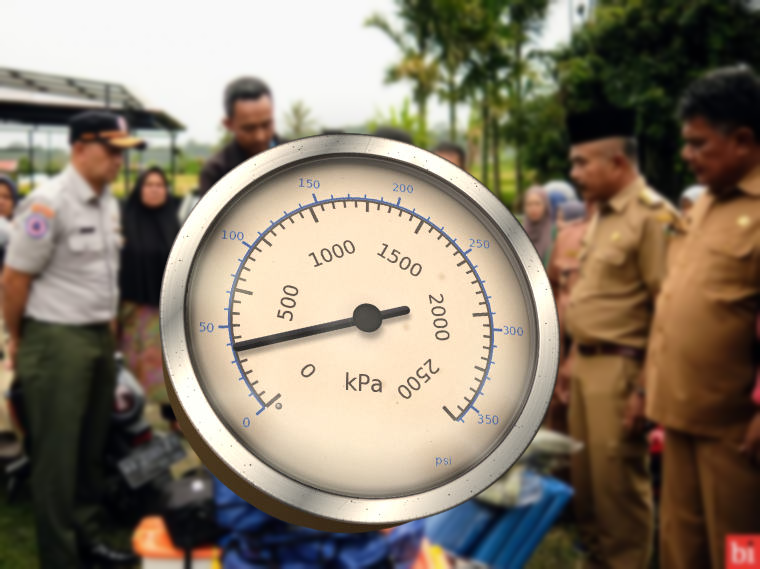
kPa 250
